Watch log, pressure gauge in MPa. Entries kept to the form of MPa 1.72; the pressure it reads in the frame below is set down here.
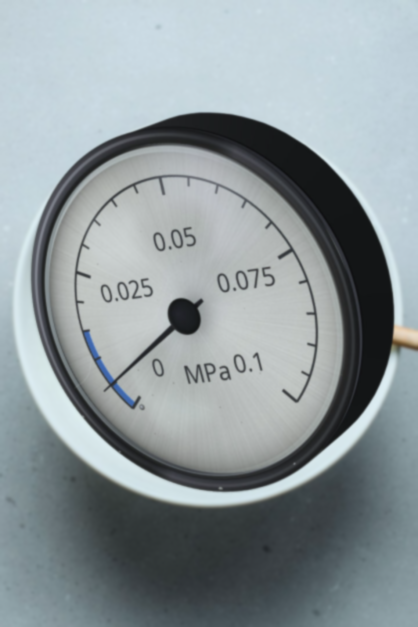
MPa 0.005
